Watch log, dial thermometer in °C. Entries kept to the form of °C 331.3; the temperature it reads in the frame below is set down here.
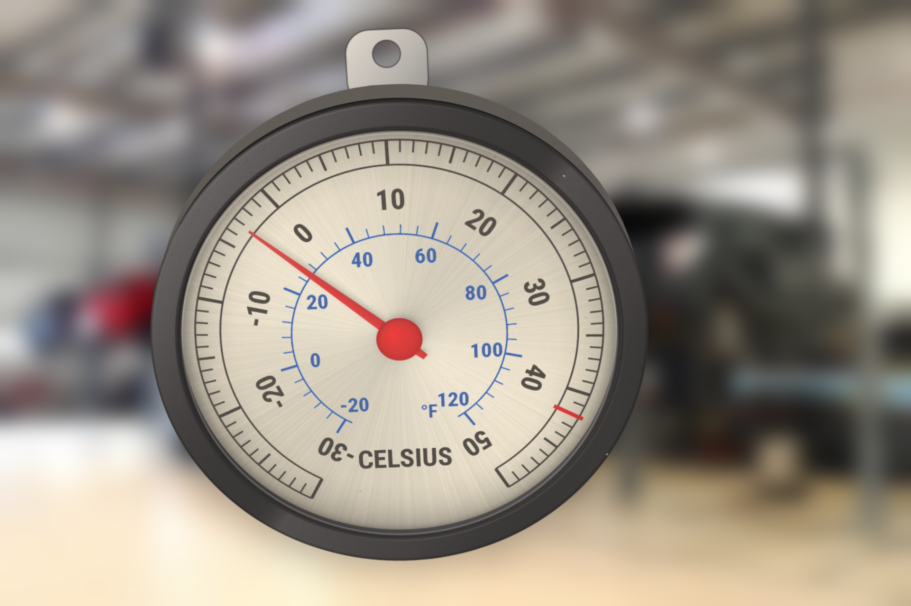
°C -3
